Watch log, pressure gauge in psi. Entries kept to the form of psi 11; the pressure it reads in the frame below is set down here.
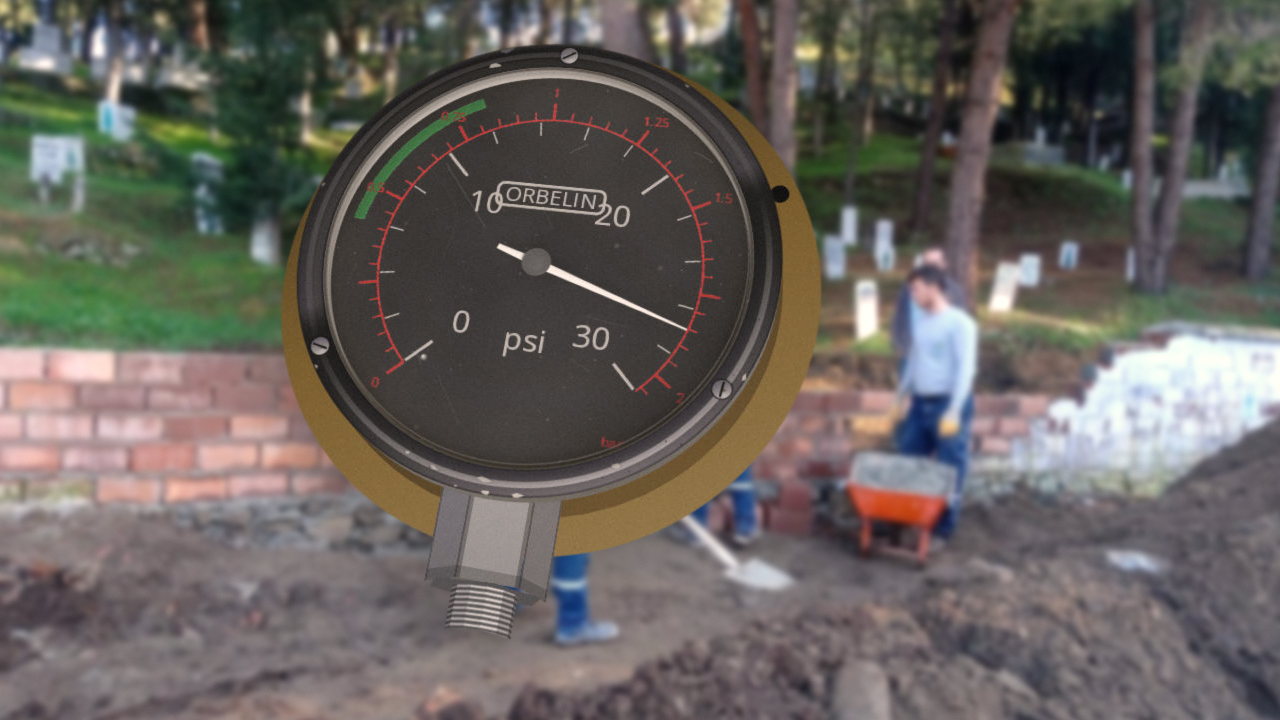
psi 27
